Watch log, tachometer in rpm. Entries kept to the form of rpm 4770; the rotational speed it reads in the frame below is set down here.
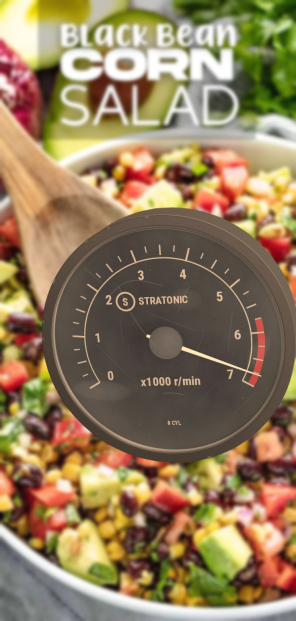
rpm 6750
